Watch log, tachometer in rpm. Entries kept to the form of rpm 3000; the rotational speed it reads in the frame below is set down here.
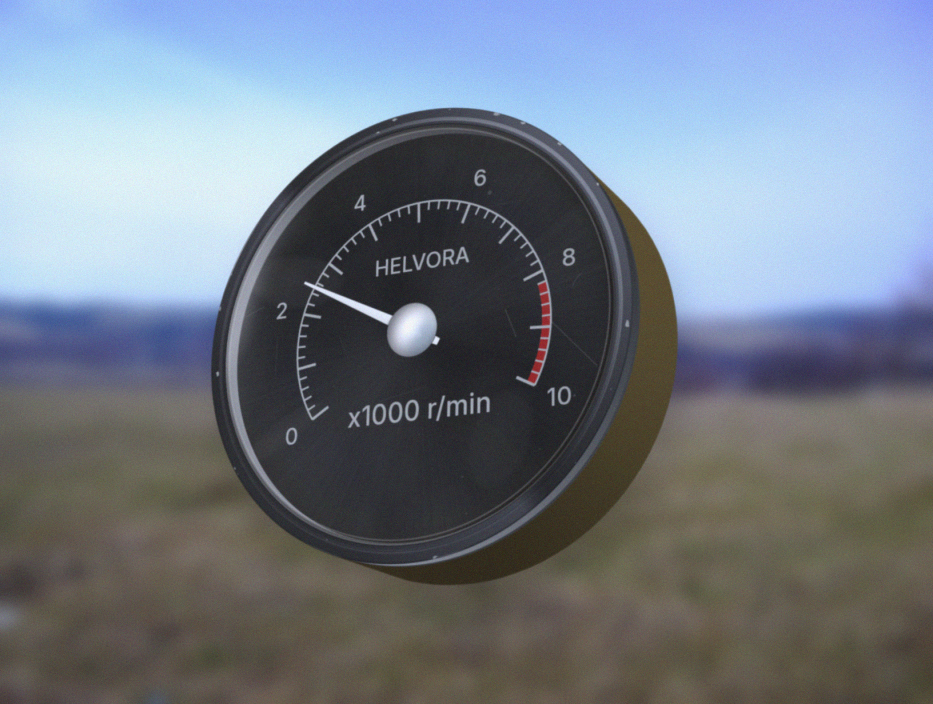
rpm 2500
